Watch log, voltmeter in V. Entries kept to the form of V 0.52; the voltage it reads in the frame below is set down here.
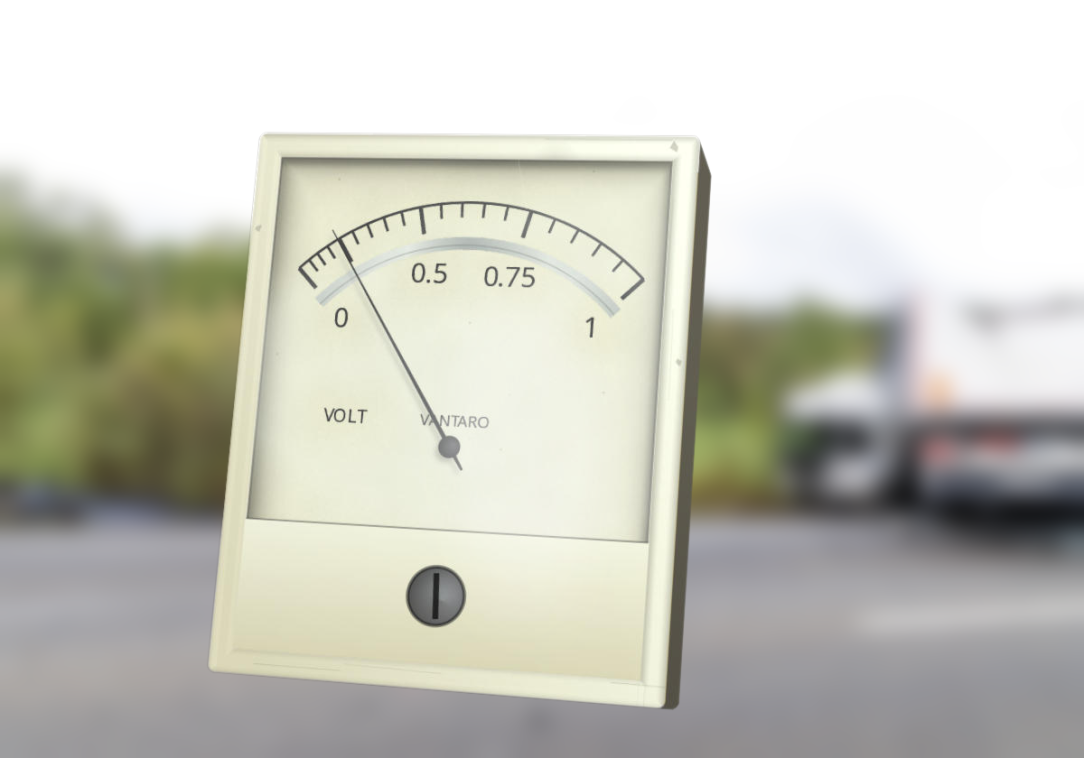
V 0.25
